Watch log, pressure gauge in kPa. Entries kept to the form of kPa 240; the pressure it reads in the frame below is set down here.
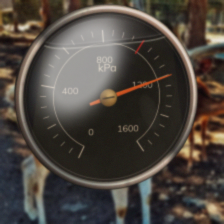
kPa 1200
